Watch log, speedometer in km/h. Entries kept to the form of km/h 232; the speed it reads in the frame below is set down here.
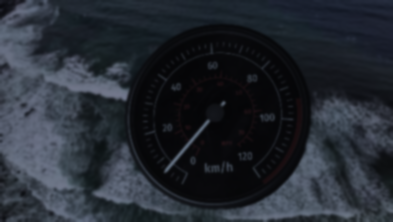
km/h 6
